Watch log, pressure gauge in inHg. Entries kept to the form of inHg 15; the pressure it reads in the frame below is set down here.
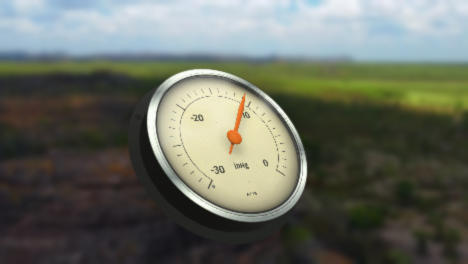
inHg -11
